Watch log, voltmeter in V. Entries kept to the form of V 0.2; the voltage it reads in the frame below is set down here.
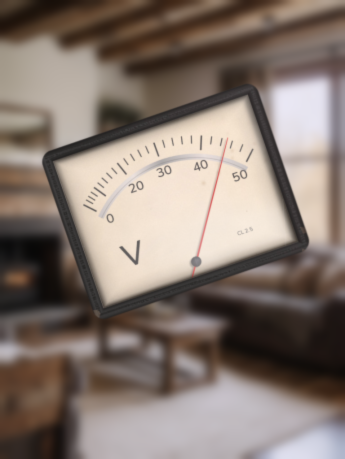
V 45
